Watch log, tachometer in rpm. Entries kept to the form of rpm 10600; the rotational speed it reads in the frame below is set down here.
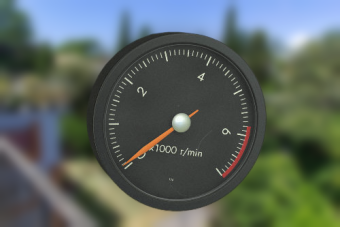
rpm 100
